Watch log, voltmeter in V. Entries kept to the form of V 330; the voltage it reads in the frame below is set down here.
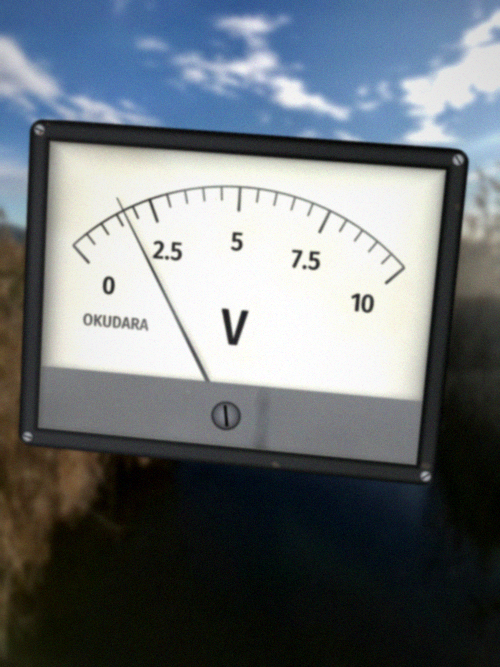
V 1.75
